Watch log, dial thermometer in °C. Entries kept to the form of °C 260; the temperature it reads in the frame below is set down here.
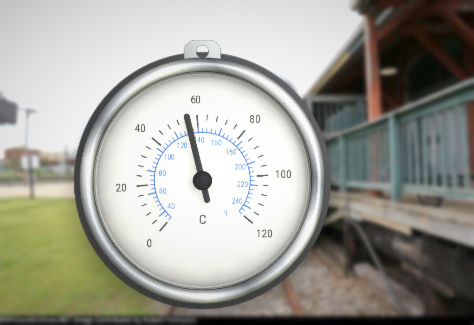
°C 56
